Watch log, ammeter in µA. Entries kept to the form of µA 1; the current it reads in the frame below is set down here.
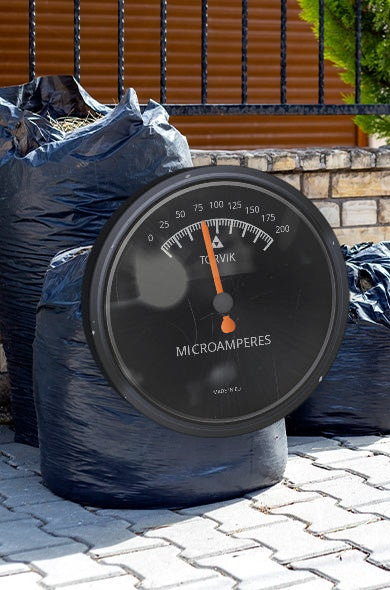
µA 75
